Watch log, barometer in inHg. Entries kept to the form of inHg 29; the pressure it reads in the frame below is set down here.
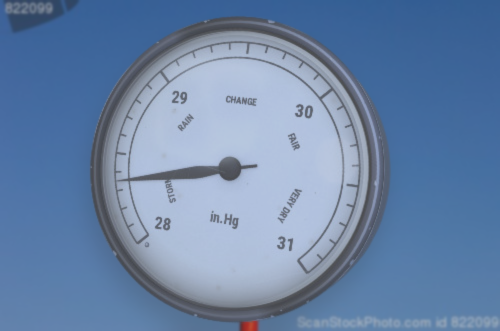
inHg 28.35
